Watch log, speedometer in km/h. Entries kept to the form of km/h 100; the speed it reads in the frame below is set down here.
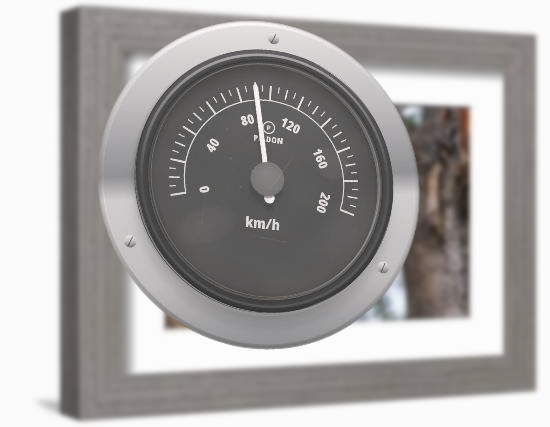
km/h 90
